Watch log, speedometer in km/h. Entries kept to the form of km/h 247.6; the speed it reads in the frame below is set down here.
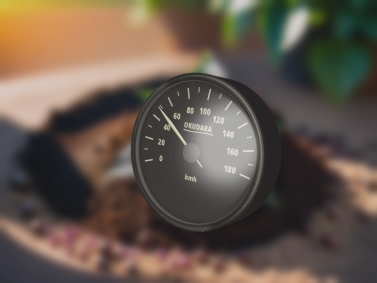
km/h 50
